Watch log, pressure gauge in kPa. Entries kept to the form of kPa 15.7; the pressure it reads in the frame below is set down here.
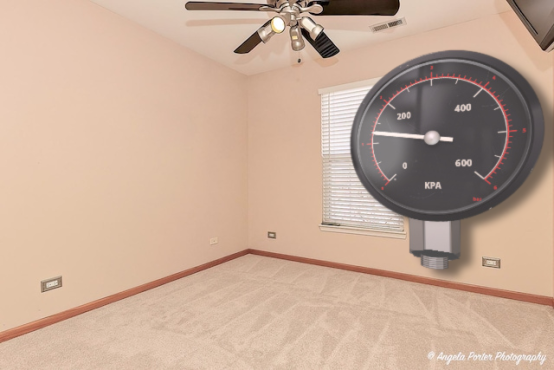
kPa 125
